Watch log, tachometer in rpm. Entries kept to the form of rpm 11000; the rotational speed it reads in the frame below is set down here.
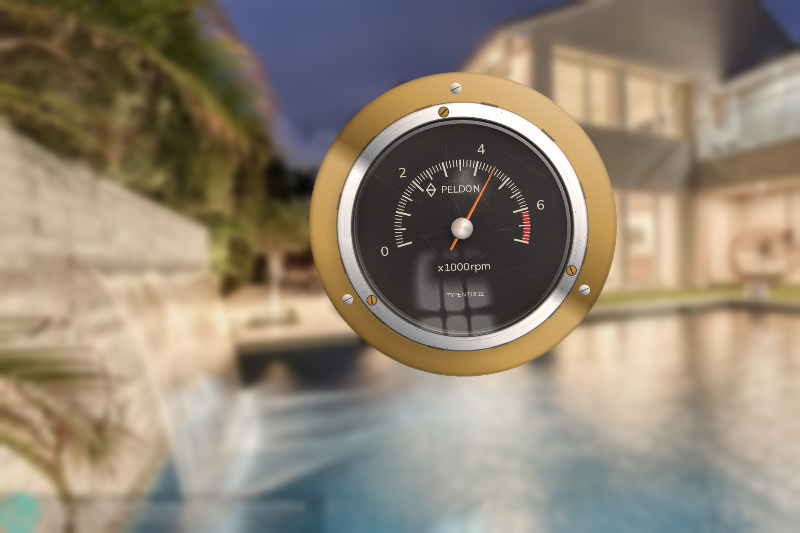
rpm 4500
